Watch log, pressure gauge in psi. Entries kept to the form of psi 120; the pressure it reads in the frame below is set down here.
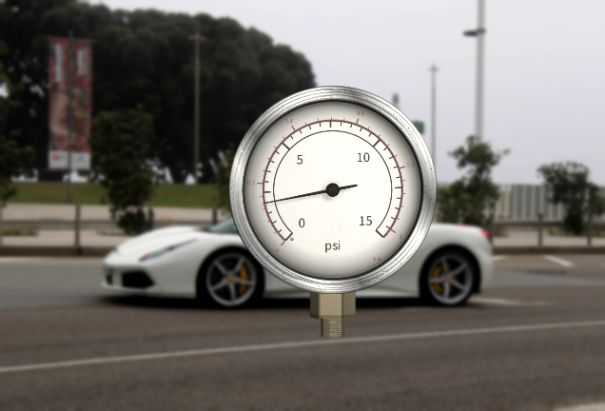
psi 2
